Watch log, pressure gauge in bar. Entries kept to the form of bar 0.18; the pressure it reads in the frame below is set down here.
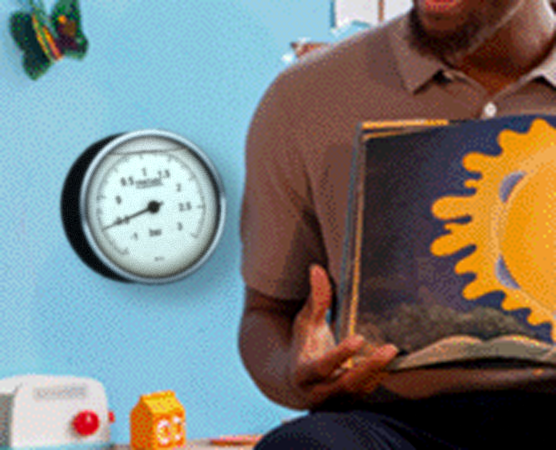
bar -0.5
